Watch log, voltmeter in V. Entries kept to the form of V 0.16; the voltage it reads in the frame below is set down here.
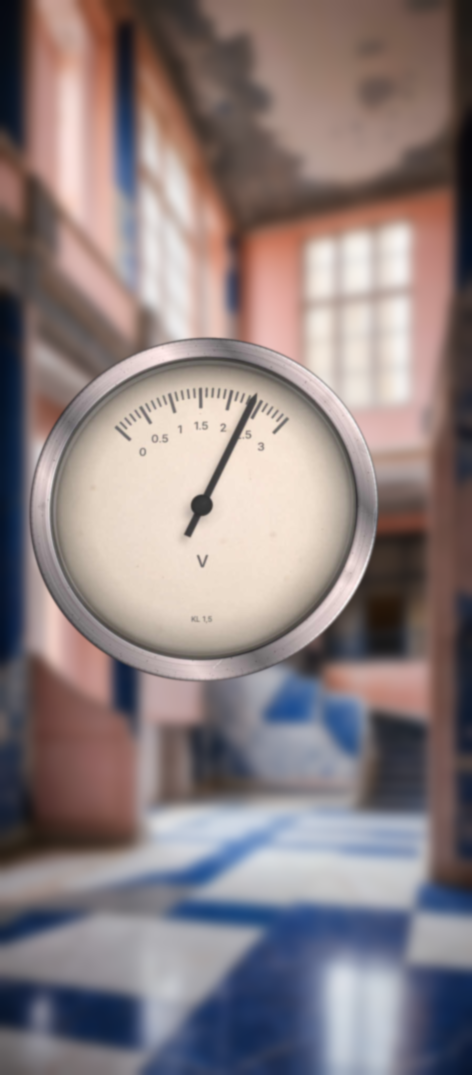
V 2.4
